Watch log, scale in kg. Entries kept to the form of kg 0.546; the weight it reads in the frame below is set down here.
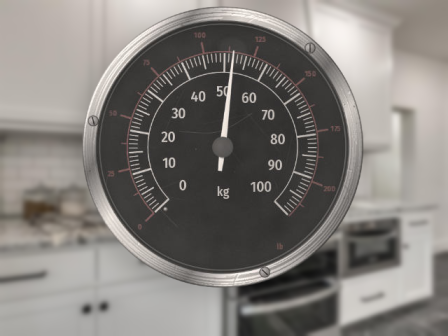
kg 52
